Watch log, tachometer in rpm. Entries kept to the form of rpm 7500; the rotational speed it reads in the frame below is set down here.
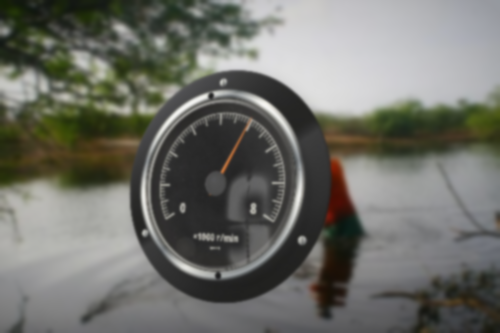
rpm 5000
